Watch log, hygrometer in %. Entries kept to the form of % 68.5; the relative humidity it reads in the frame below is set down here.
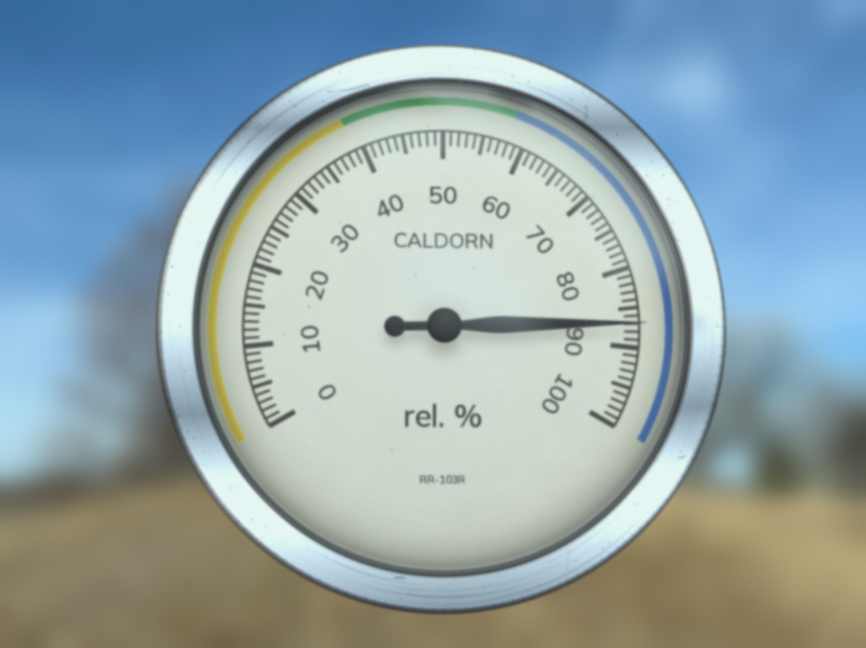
% 87
